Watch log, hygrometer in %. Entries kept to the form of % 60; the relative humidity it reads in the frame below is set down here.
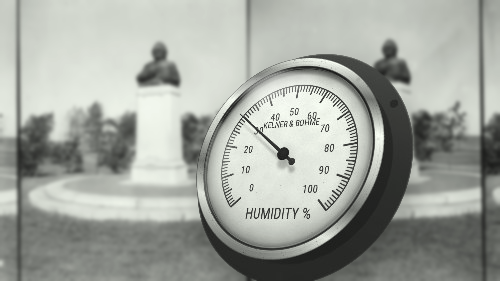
% 30
